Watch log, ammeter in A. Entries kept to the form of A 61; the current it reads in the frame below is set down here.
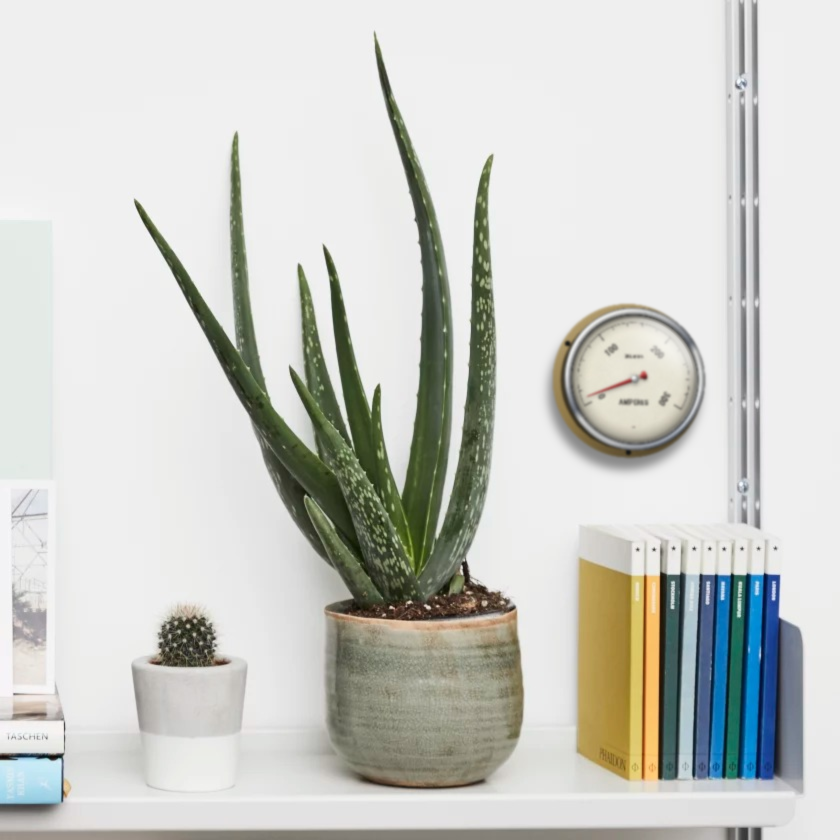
A 10
